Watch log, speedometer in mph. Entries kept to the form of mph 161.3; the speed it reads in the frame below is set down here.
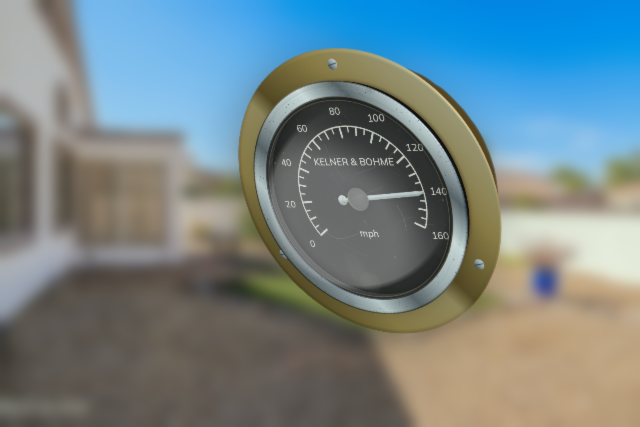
mph 140
